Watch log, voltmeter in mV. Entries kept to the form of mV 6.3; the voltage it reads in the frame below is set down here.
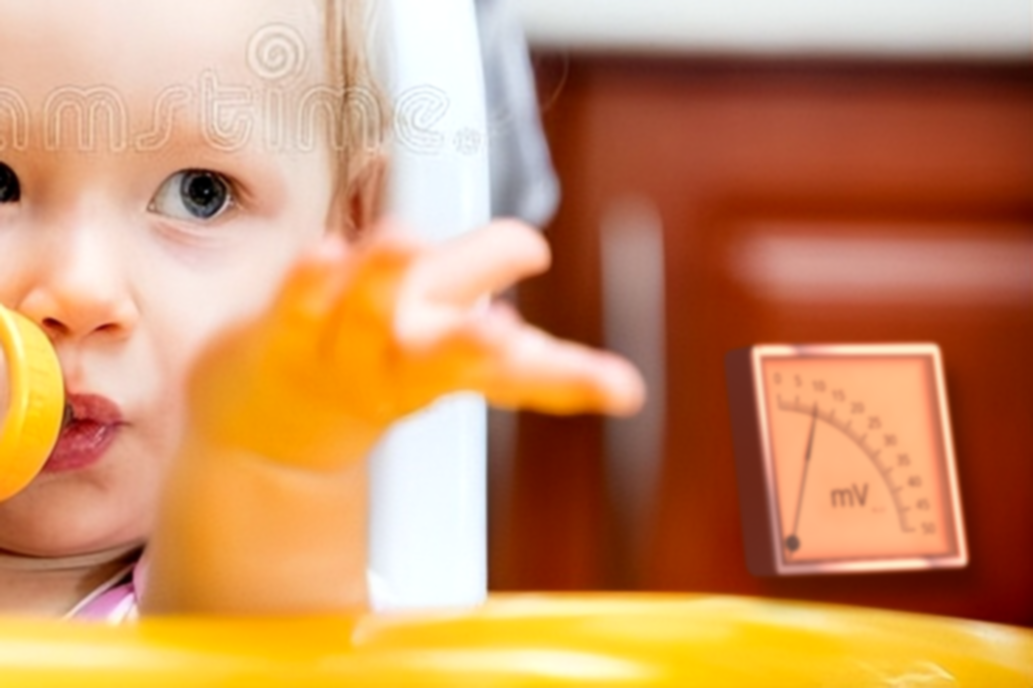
mV 10
